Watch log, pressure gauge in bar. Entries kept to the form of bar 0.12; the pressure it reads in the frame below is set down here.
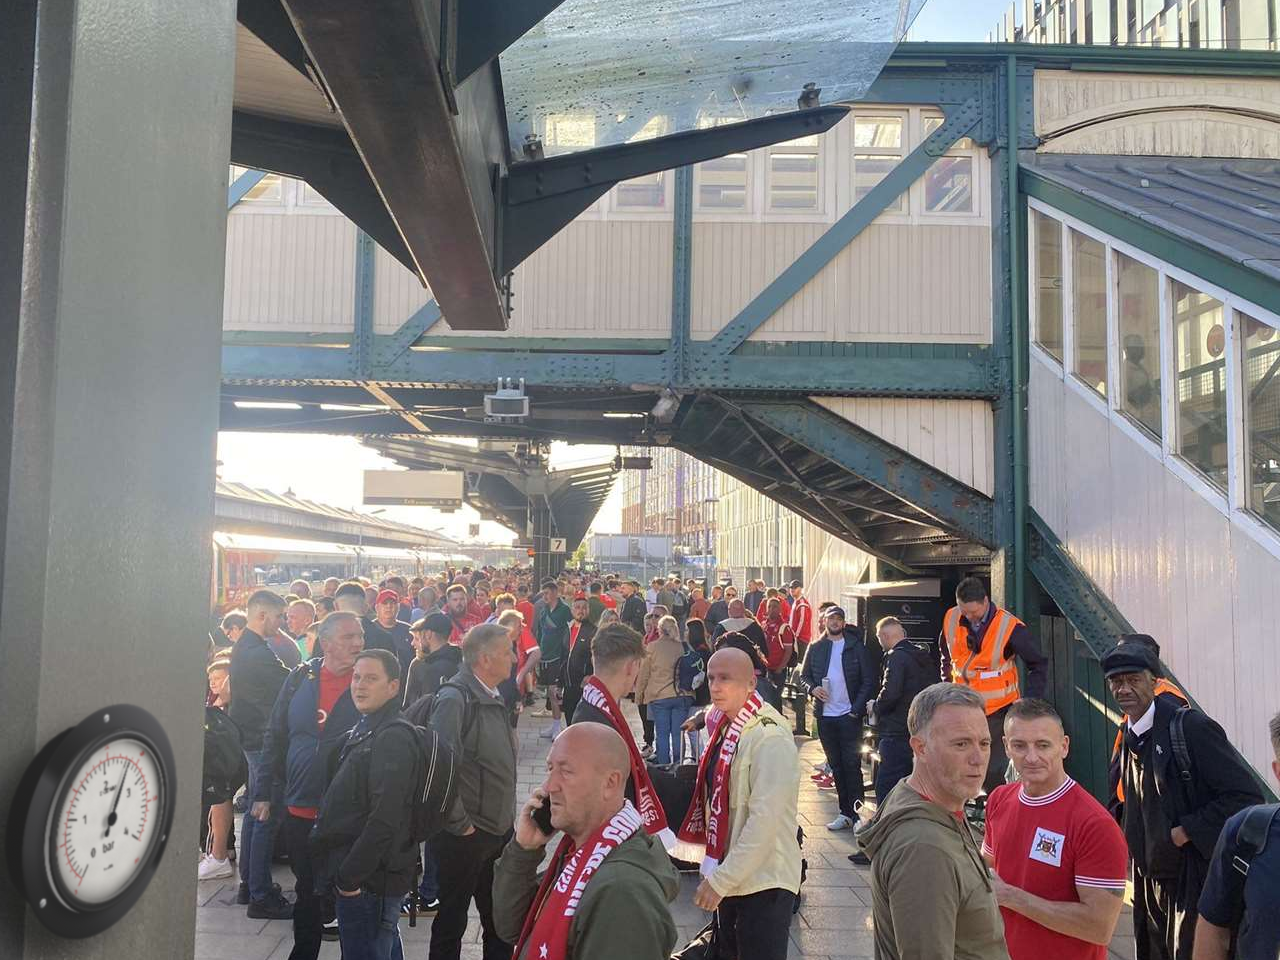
bar 2.5
